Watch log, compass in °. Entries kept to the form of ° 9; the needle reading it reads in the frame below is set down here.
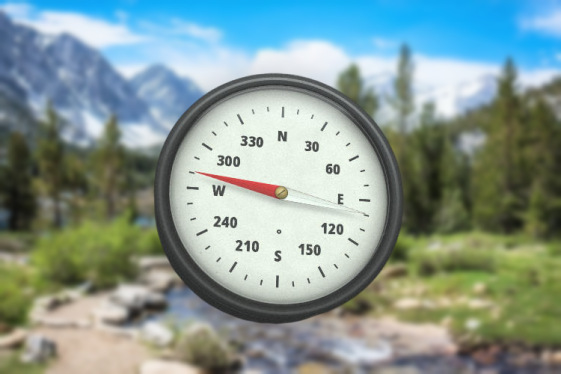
° 280
